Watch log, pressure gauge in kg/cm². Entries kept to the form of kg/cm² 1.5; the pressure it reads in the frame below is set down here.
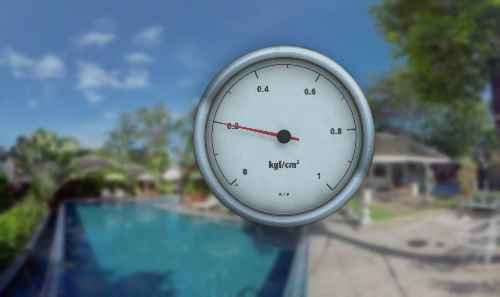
kg/cm² 0.2
